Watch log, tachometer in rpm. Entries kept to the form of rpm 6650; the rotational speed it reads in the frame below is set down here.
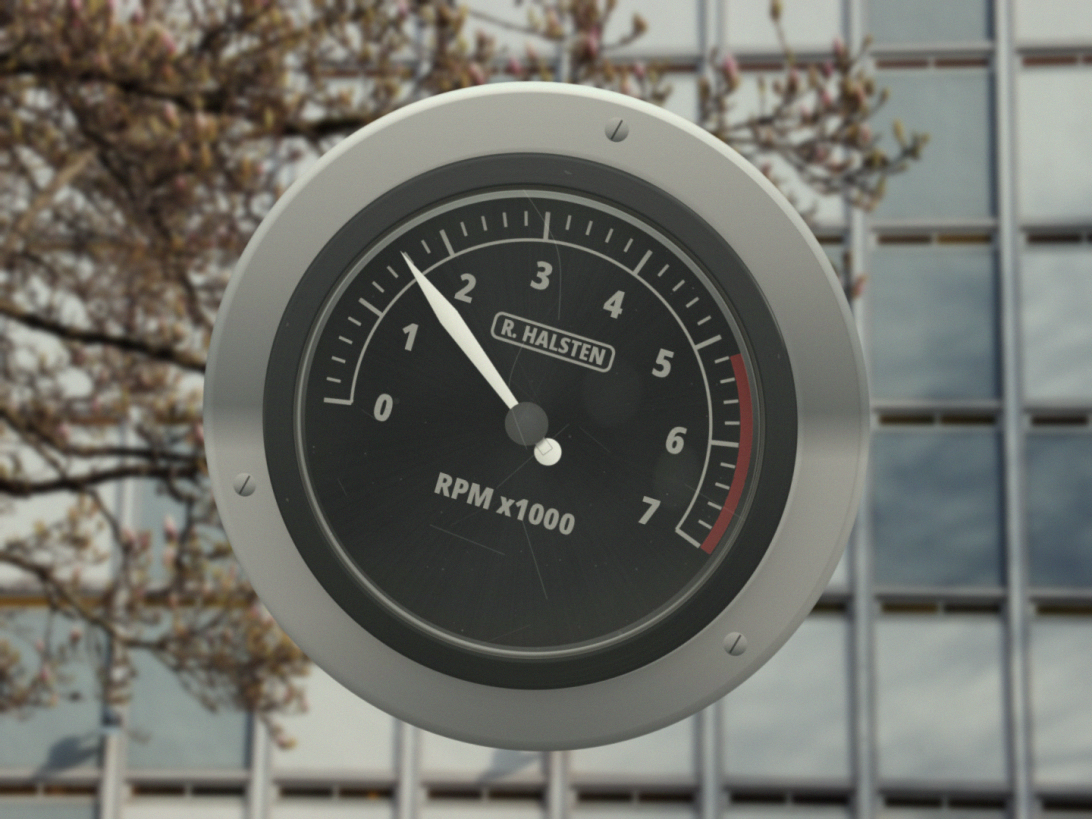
rpm 1600
